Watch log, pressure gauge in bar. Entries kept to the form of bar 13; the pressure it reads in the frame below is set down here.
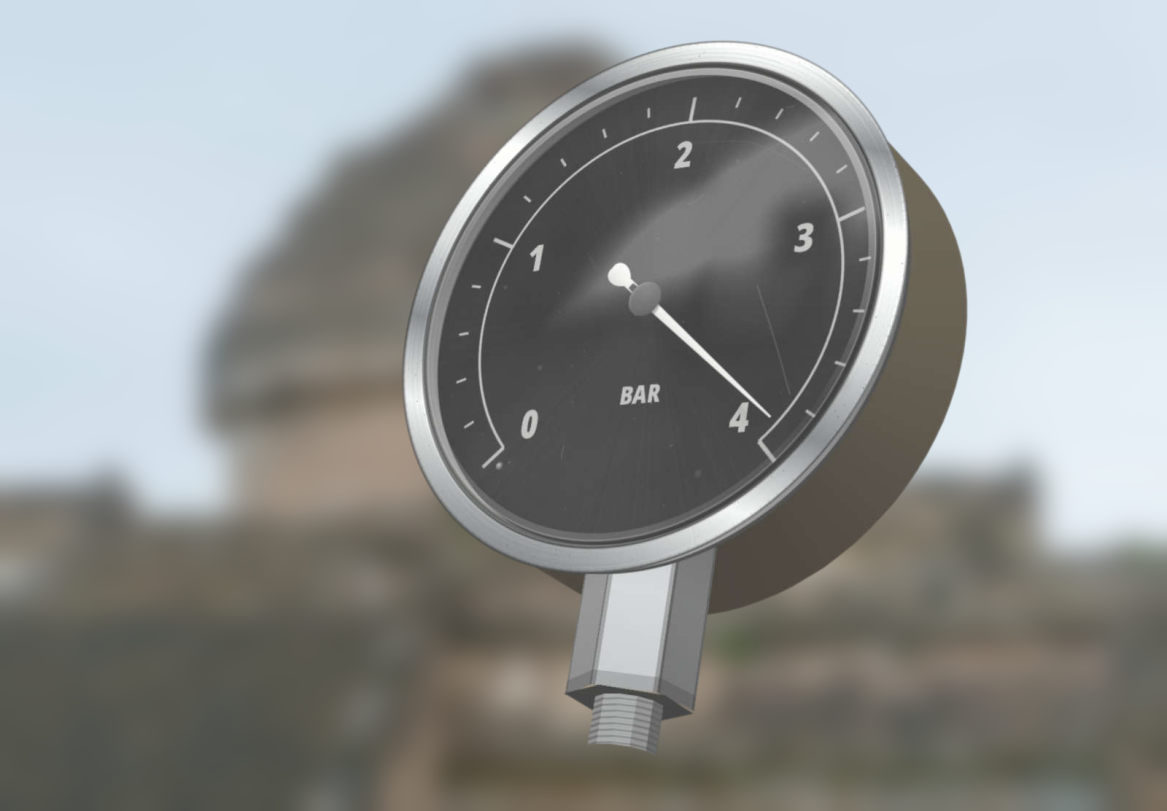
bar 3.9
